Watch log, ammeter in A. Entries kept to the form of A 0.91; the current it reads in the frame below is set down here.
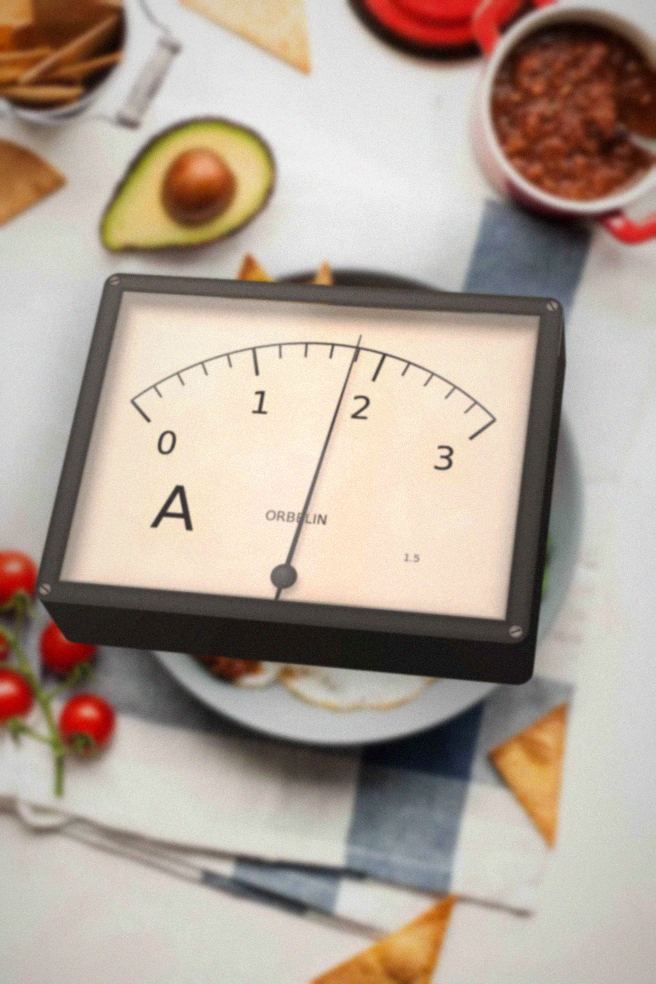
A 1.8
